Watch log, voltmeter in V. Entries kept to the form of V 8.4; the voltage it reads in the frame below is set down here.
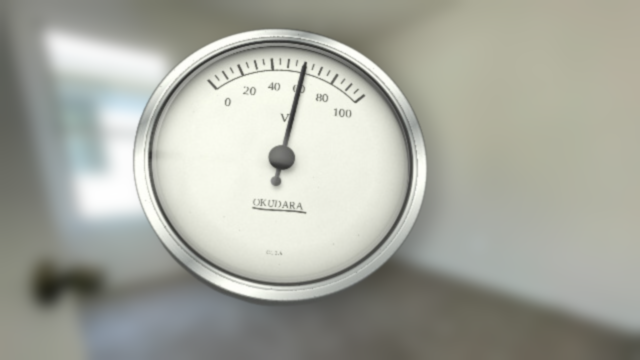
V 60
